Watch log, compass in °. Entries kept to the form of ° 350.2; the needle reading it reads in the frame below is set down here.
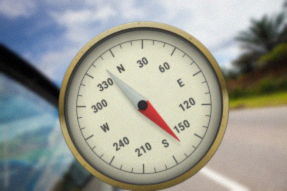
° 165
